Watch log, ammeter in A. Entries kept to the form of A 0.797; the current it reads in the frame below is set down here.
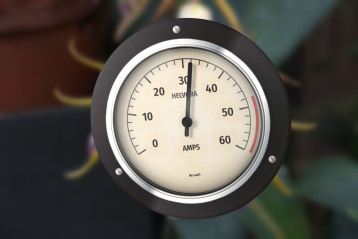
A 32
